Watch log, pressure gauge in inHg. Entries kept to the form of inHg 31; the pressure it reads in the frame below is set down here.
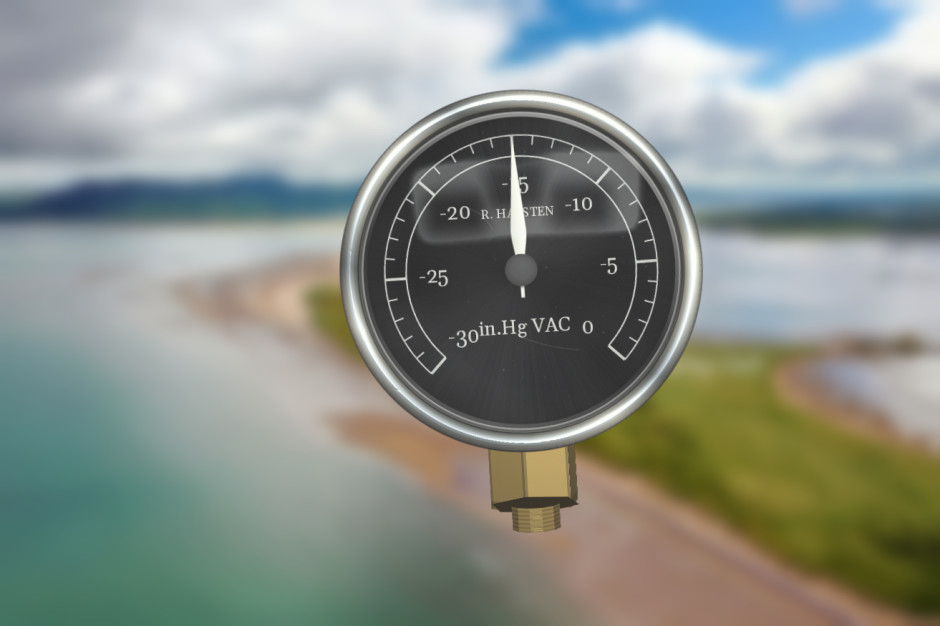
inHg -15
